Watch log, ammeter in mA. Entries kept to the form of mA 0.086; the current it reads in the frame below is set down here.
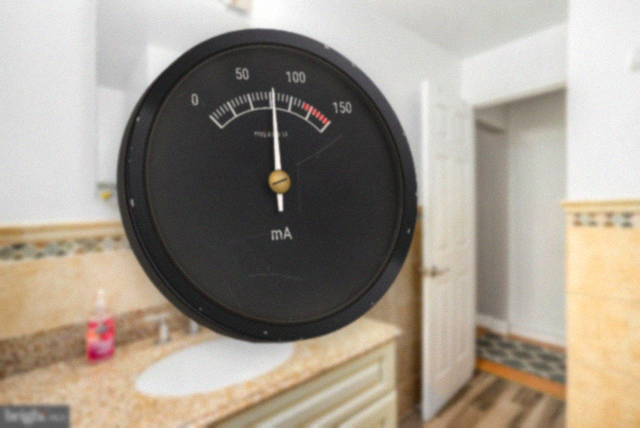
mA 75
